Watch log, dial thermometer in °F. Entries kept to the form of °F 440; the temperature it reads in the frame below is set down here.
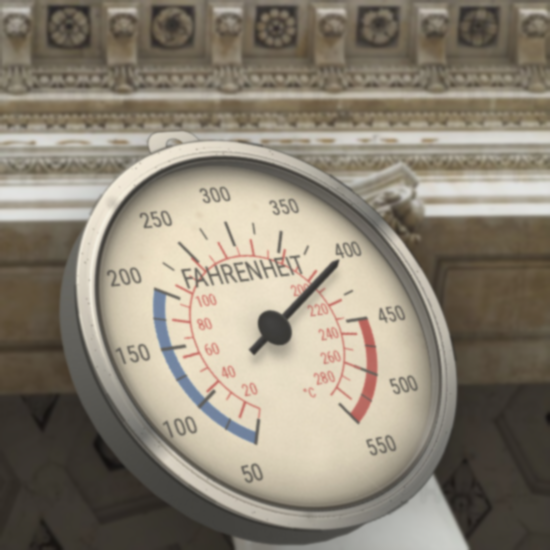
°F 400
